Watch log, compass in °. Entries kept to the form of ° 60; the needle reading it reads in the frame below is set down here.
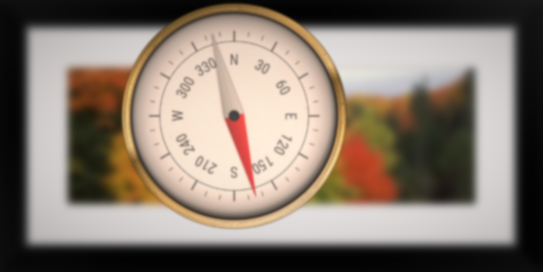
° 165
